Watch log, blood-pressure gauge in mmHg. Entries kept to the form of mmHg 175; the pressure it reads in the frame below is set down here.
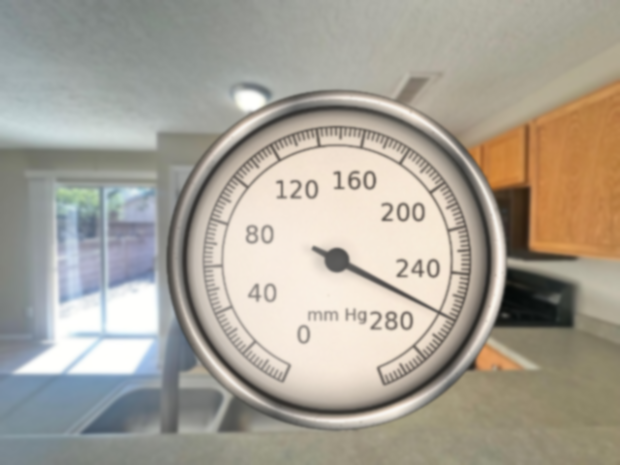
mmHg 260
